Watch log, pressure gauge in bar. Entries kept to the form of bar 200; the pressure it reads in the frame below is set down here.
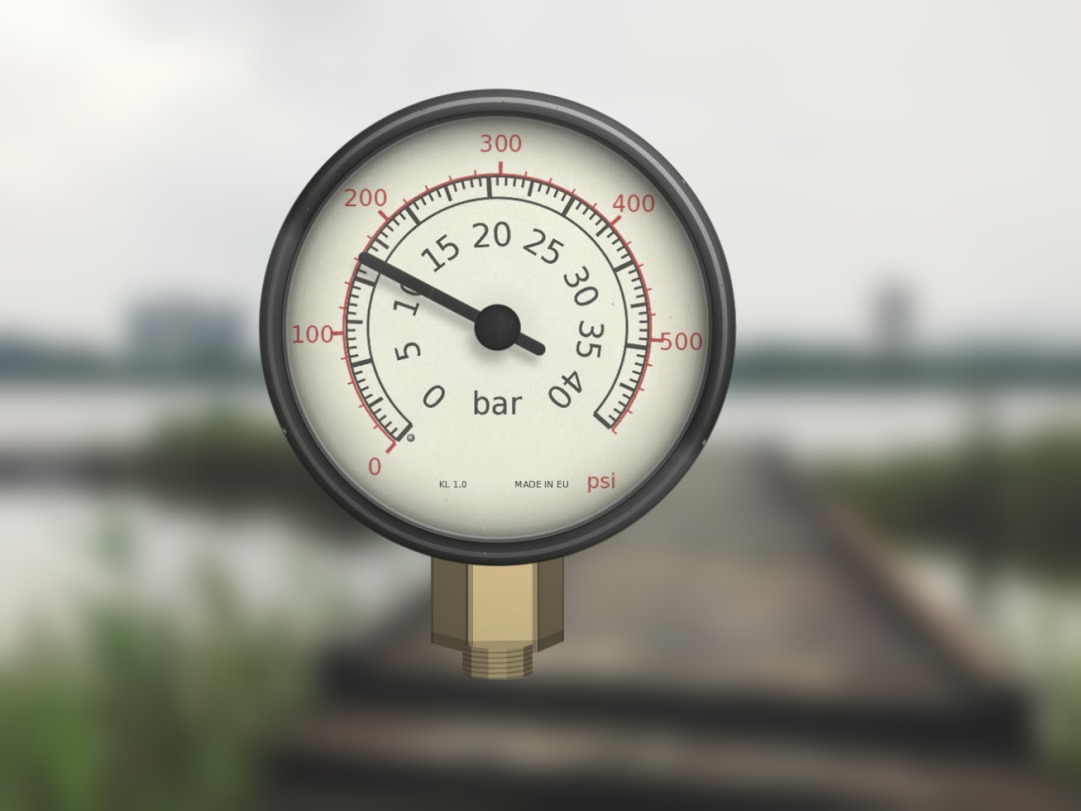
bar 11.25
